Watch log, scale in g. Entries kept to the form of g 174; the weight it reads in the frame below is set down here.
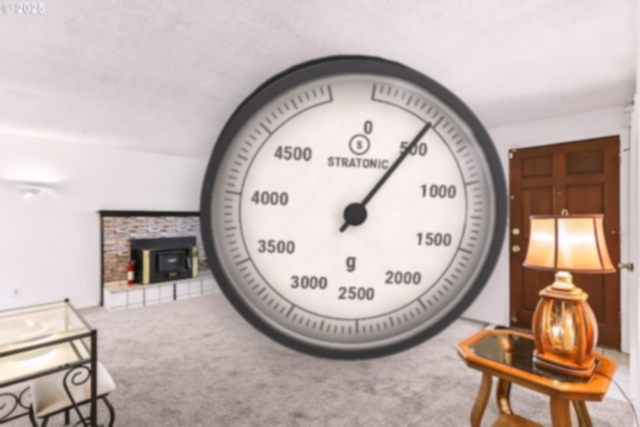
g 450
